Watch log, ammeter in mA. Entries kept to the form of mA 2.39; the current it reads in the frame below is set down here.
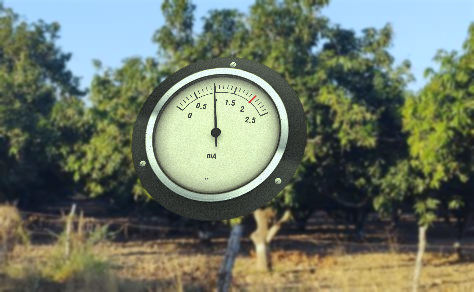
mA 1
